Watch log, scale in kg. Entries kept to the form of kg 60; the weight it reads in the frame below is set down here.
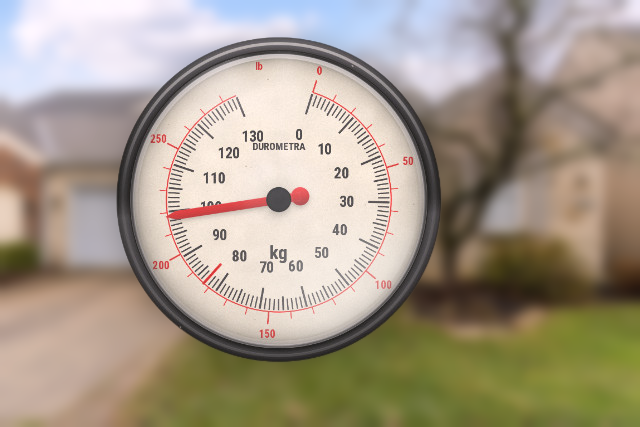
kg 99
